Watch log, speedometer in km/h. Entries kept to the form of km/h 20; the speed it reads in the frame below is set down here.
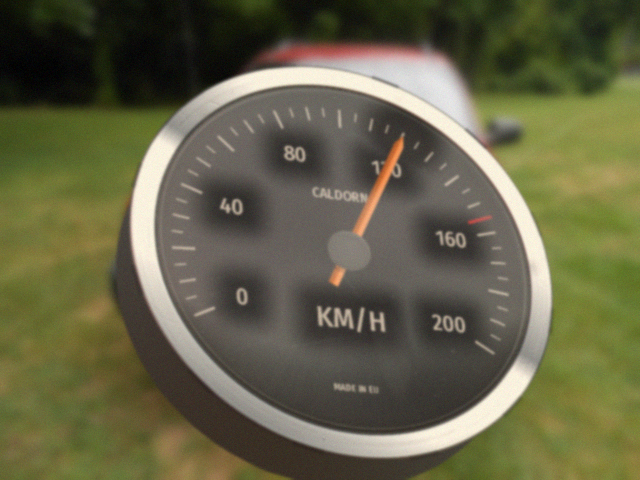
km/h 120
